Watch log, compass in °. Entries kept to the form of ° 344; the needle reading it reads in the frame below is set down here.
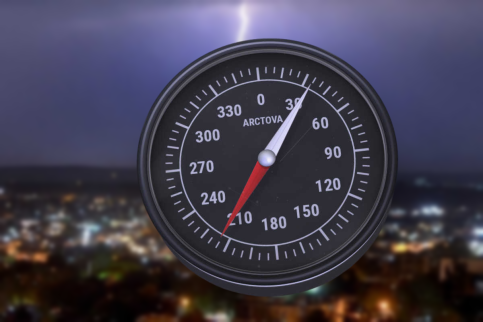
° 215
